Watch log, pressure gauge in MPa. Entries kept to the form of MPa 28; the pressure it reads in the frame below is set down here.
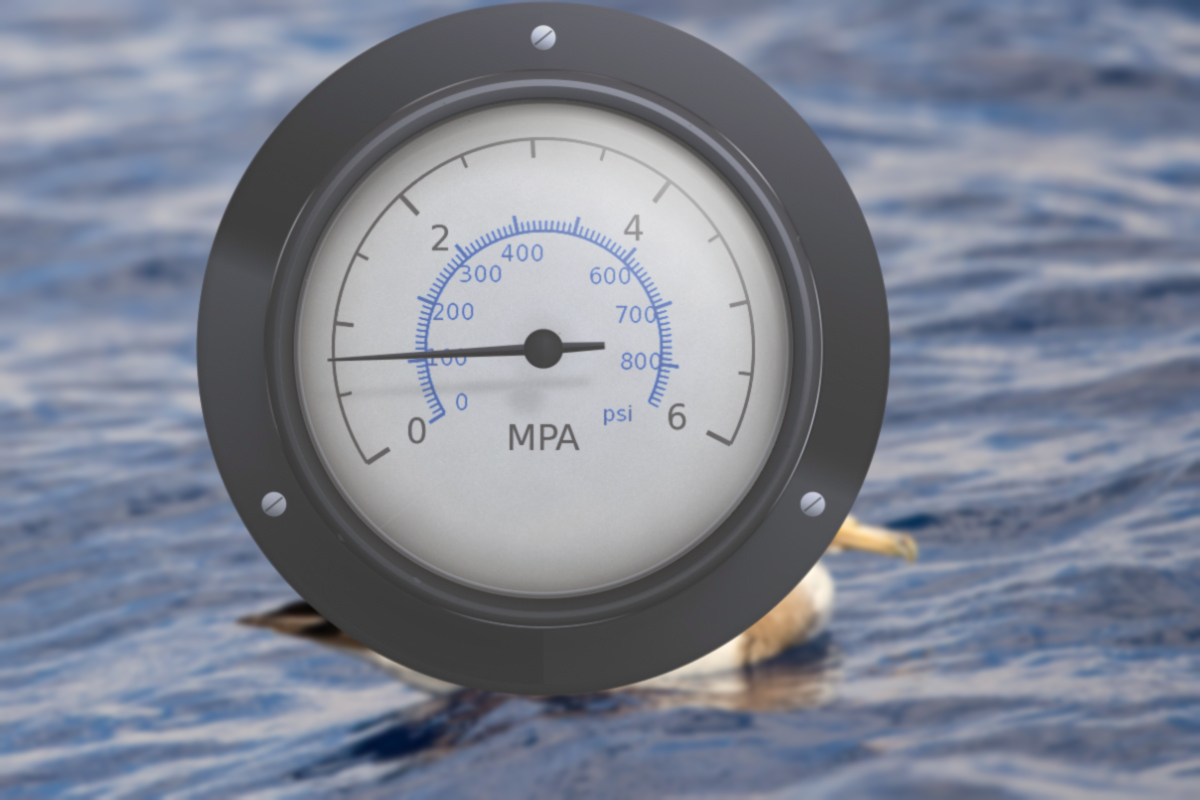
MPa 0.75
